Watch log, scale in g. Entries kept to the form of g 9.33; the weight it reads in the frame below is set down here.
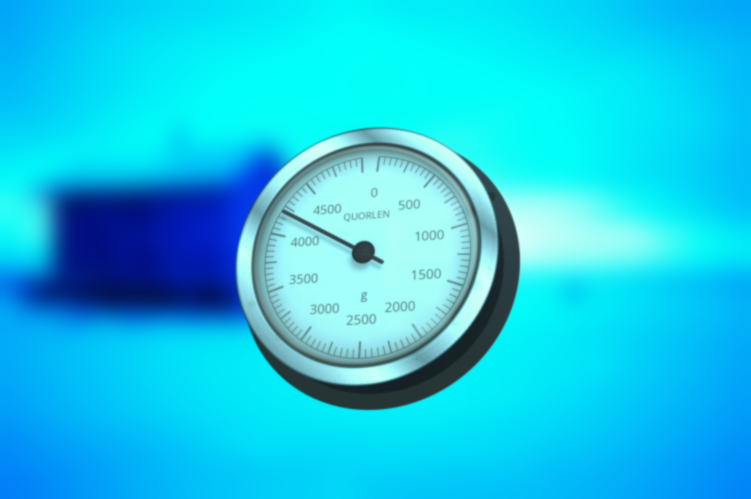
g 4200
